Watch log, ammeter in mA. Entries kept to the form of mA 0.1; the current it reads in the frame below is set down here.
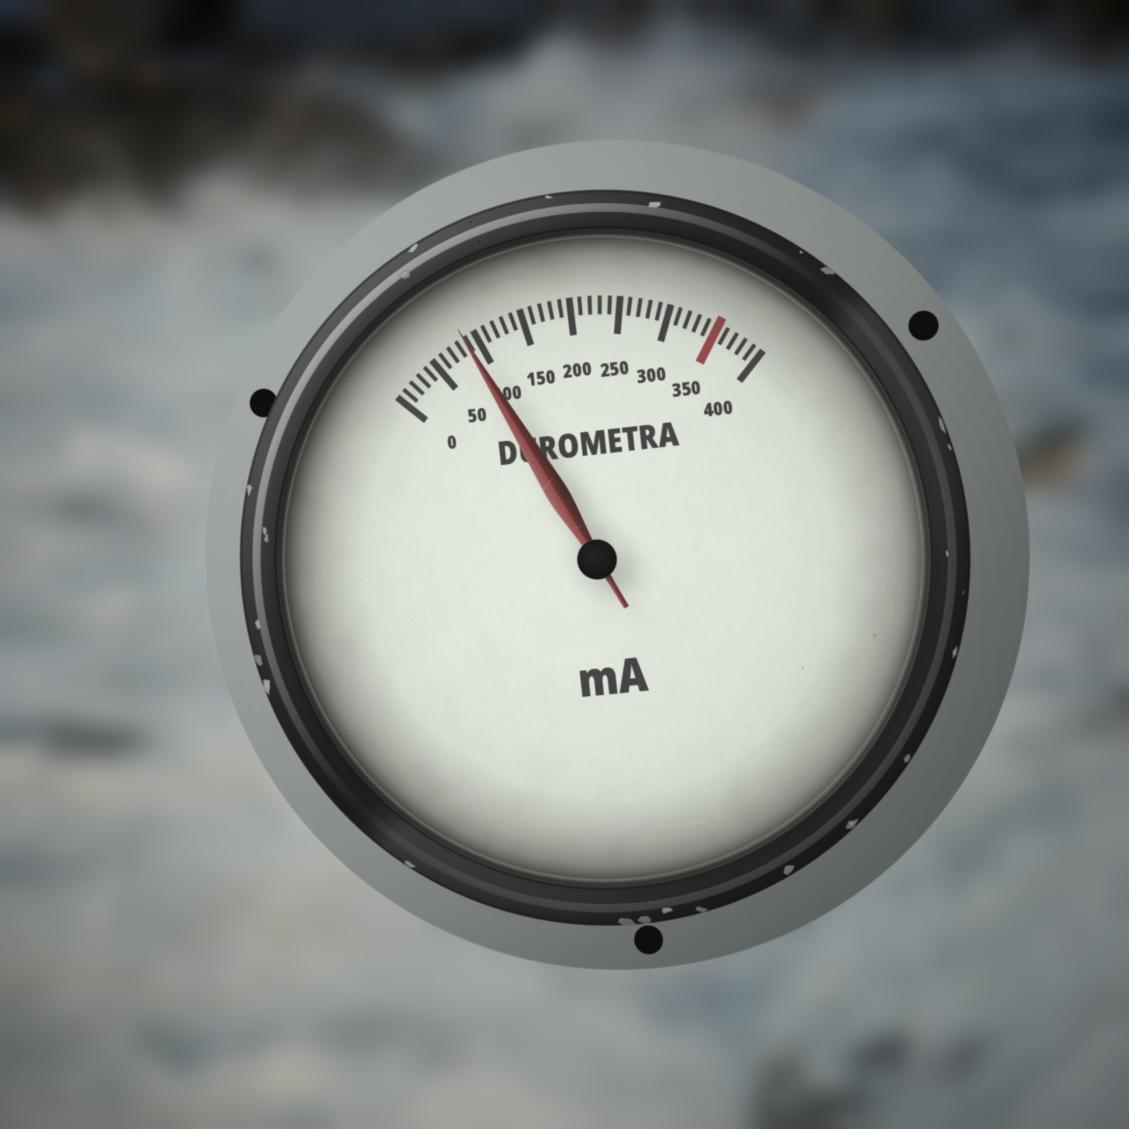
mA 90
